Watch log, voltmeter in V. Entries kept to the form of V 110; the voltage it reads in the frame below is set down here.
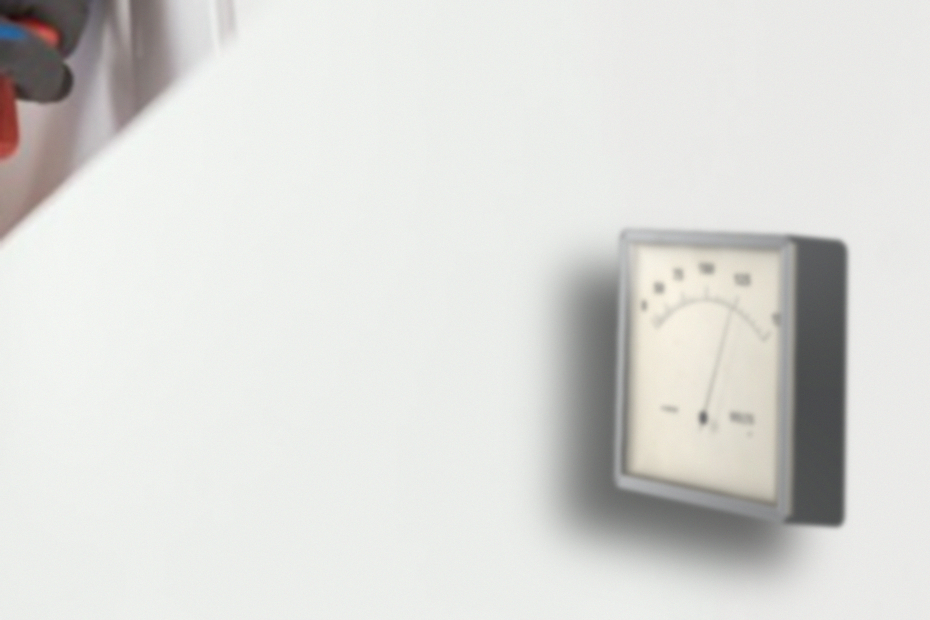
V 125
